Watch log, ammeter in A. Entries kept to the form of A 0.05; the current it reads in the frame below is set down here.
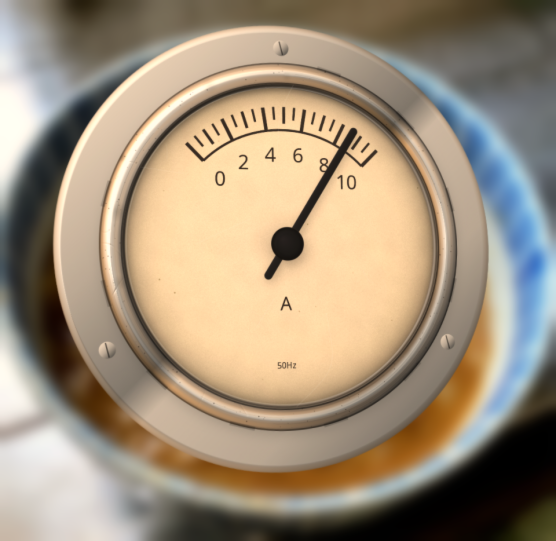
A 8.5
